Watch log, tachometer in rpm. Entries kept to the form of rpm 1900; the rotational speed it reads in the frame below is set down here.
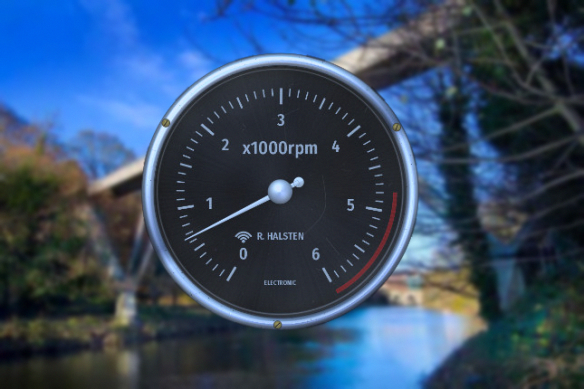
rpm 650
